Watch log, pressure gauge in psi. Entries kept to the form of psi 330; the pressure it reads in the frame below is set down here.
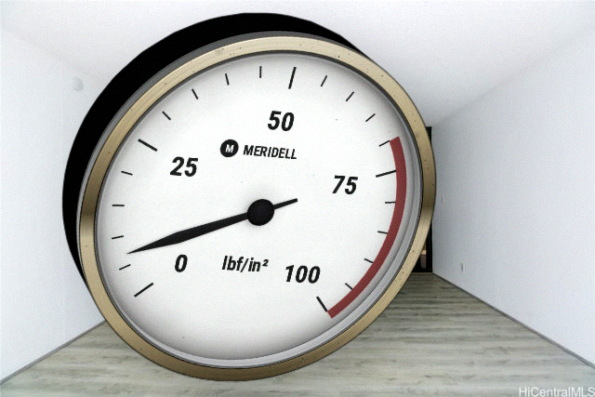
psi 7.5
